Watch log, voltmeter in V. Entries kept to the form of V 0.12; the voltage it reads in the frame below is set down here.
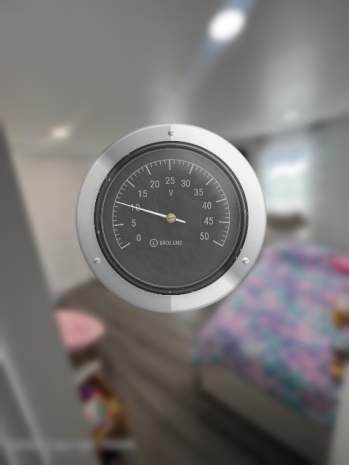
V 10
